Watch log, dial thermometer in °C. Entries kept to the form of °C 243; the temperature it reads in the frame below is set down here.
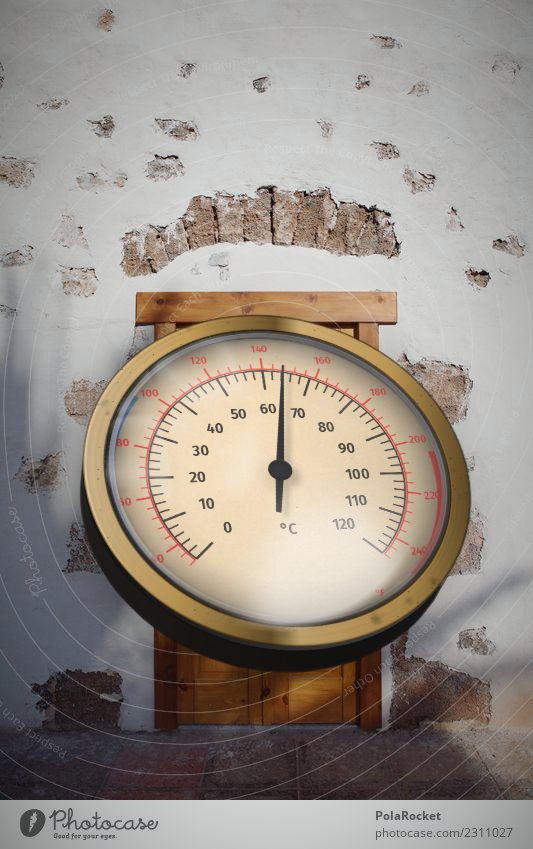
°C 64
